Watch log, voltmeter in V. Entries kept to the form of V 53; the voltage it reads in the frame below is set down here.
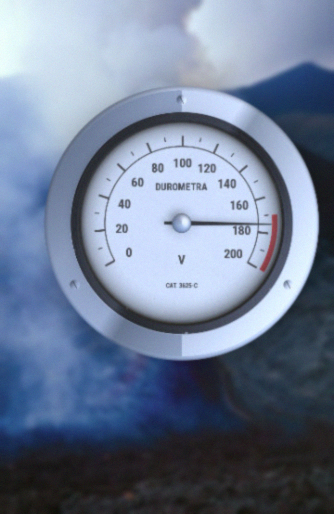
V 175
